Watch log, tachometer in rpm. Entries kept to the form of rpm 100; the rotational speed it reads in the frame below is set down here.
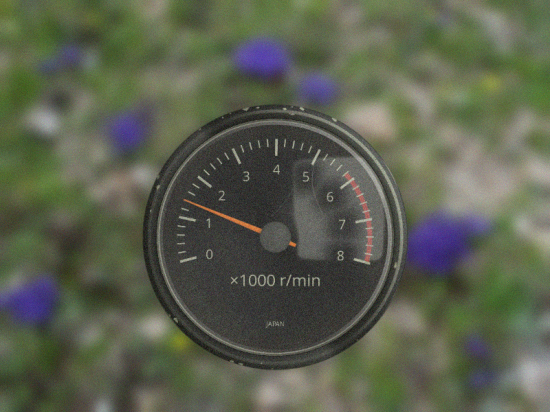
rpm 1400
